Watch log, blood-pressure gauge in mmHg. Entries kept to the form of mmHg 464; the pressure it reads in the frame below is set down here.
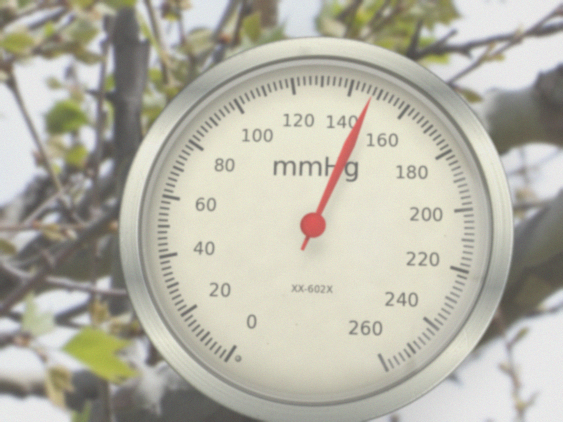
mmHg 148
